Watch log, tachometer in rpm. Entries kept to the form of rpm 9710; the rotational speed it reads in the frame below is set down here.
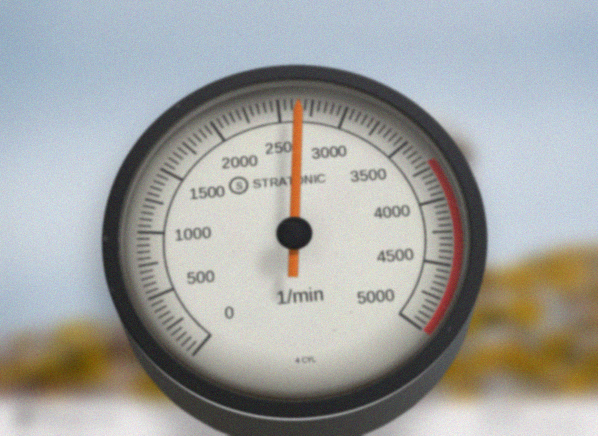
rpm 2650
